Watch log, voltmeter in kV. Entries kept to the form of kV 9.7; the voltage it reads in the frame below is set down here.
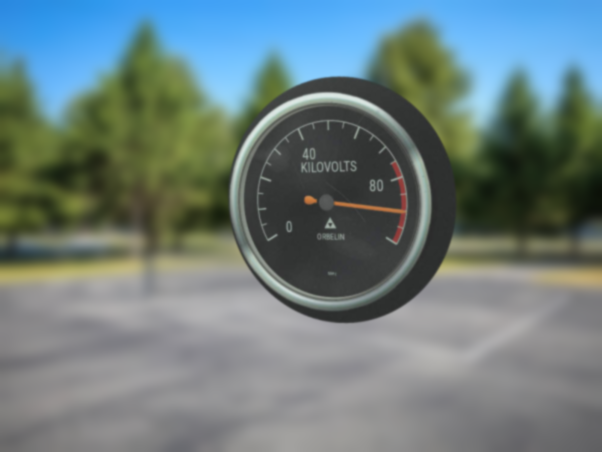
kV 90
